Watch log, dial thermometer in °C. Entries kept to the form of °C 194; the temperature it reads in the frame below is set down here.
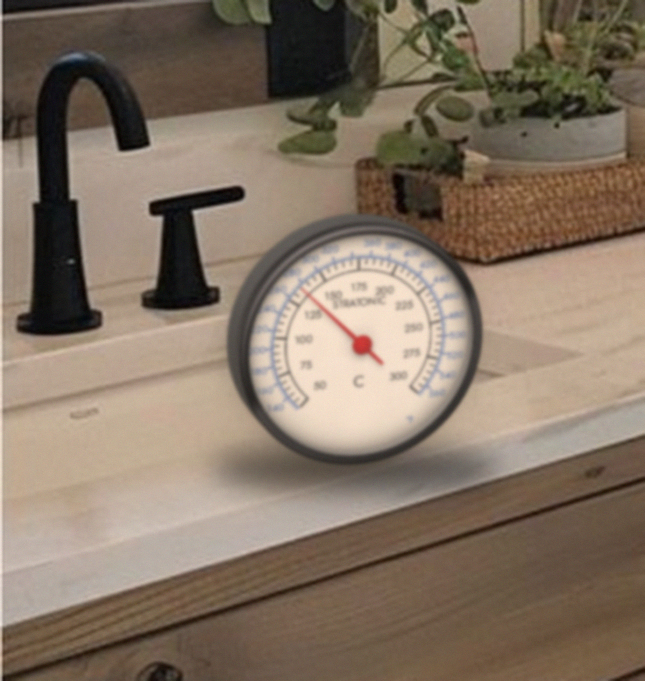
°C 135
